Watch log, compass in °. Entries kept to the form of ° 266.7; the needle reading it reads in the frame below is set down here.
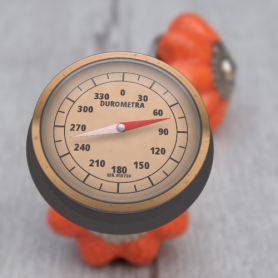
° 75
